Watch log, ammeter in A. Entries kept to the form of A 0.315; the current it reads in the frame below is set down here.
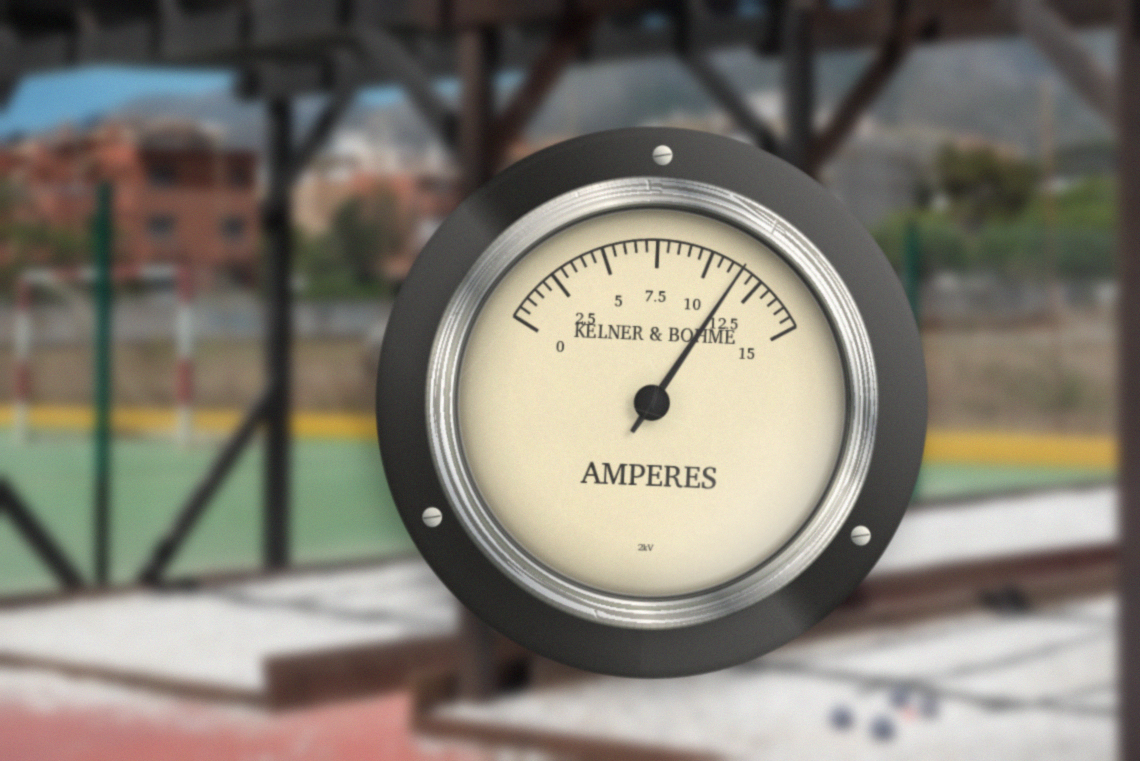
A 11.5
